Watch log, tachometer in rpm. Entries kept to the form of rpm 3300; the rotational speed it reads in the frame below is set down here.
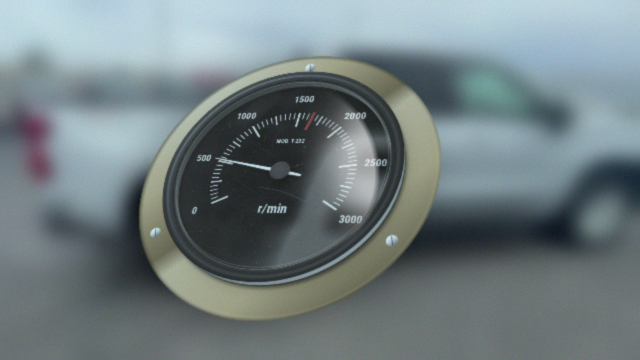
rpm 500
